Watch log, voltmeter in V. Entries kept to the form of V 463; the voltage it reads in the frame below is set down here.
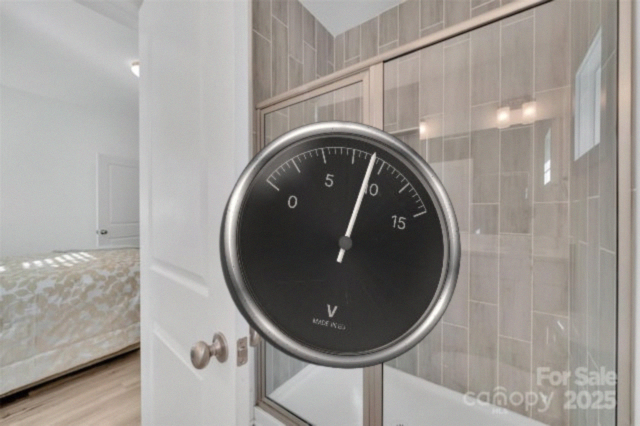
V 9
